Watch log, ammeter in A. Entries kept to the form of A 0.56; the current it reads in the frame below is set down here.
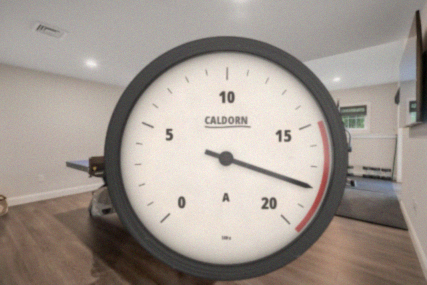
A 18
